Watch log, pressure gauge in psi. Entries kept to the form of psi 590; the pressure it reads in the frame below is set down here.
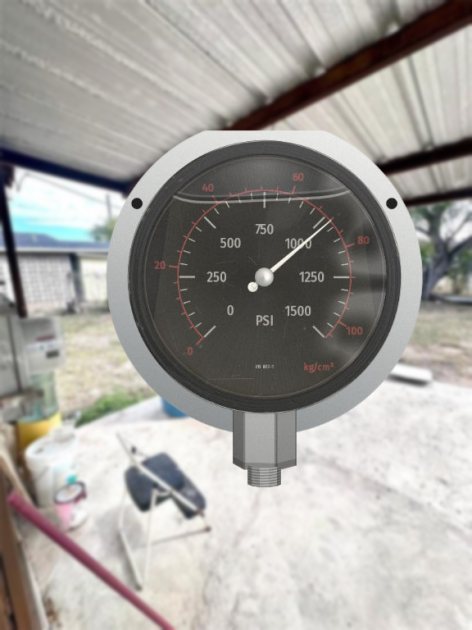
psi 1025
